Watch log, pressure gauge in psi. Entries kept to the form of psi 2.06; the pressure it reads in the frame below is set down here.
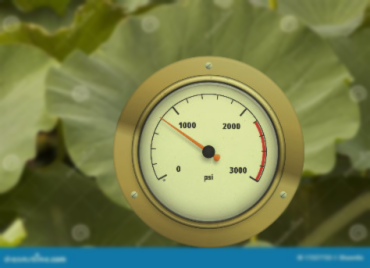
psi 800
